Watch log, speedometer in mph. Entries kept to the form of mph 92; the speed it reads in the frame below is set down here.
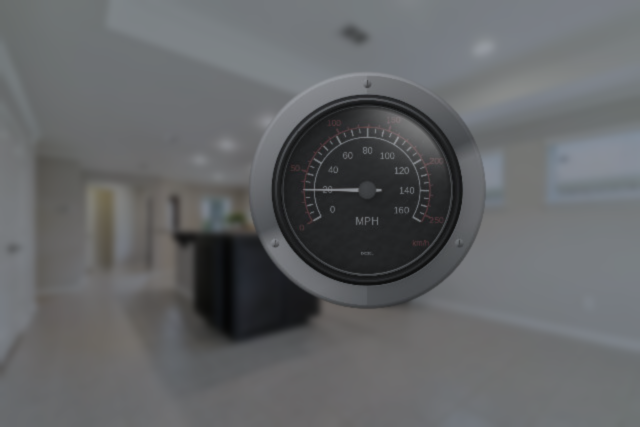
mph 20
